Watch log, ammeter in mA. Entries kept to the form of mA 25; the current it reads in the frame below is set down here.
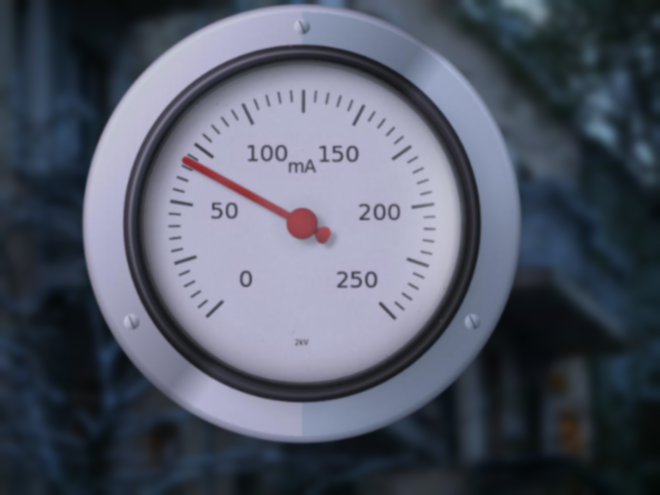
mA 67.5
